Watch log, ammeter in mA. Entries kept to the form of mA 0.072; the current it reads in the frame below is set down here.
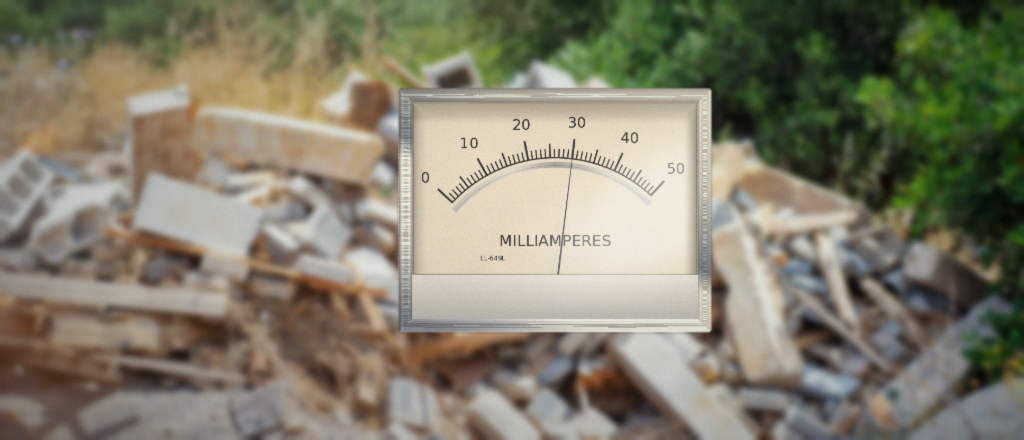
mA 30
